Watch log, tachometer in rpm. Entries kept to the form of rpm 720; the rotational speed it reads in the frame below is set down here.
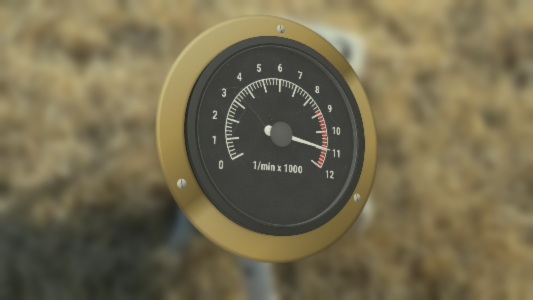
rpm 11000
